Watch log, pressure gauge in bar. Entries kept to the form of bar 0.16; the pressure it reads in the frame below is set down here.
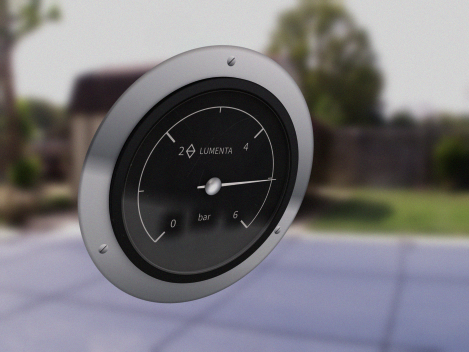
bar 5
